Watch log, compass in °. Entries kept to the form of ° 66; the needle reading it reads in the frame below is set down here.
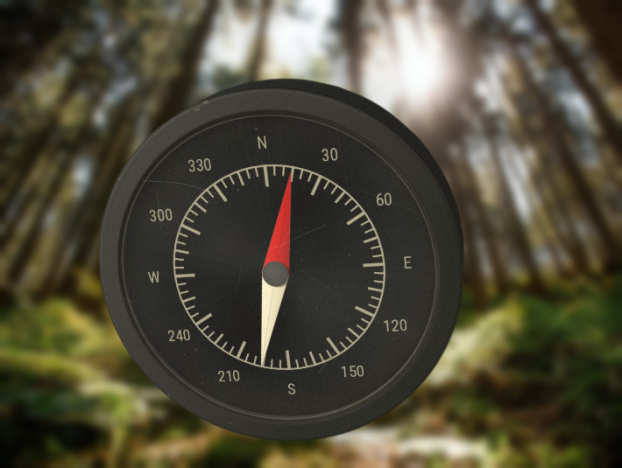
° 15
